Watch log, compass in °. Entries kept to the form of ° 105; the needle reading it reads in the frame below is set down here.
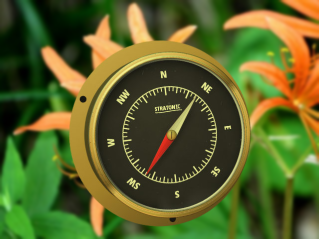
° 220
